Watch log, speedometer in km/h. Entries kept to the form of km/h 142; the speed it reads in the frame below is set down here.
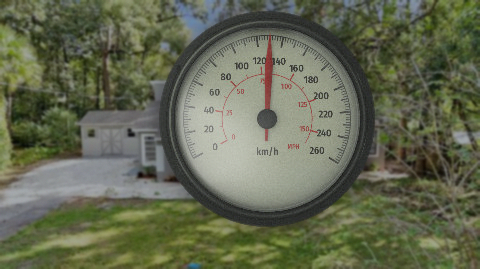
km/h 130
